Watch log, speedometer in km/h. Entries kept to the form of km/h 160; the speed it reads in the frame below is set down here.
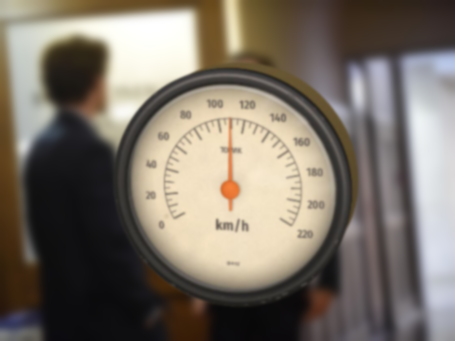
km/h 110
